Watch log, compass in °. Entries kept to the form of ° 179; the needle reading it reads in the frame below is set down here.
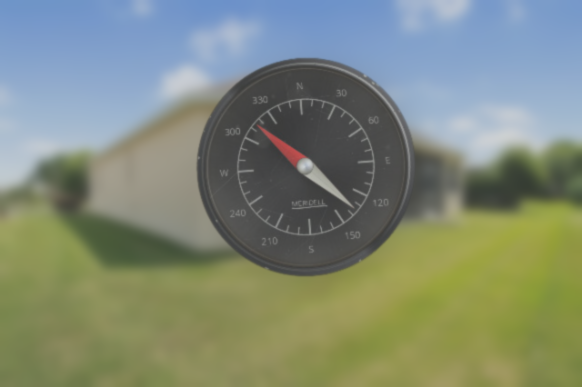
° 315
